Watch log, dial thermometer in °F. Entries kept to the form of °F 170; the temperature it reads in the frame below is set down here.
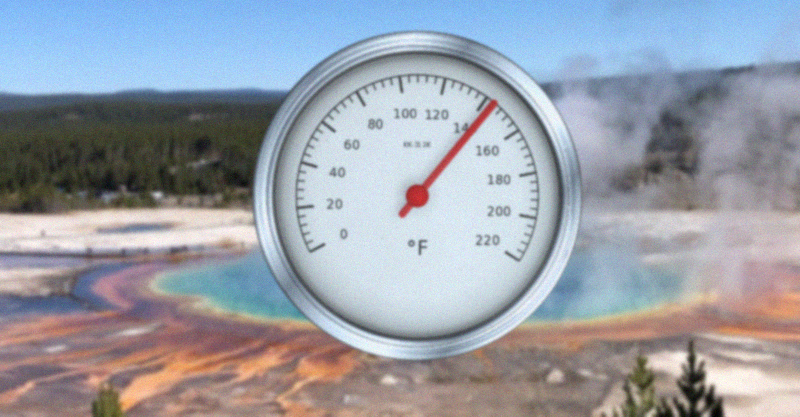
°F 144
